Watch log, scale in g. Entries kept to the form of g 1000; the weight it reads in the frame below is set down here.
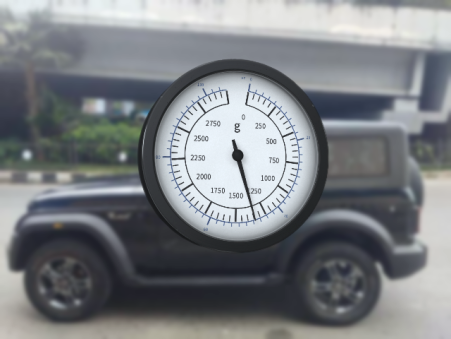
g 1350
